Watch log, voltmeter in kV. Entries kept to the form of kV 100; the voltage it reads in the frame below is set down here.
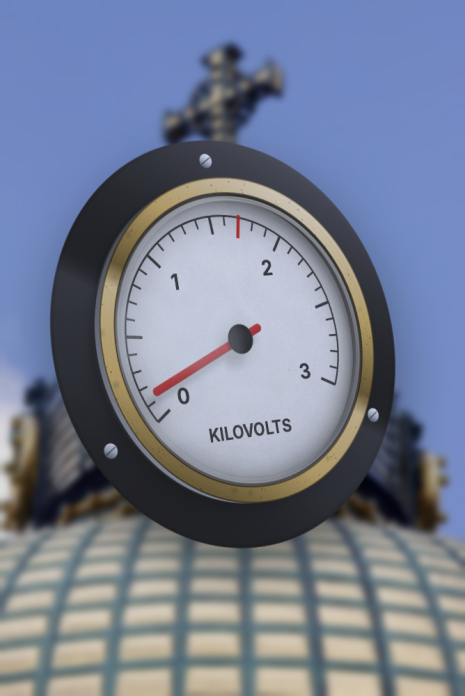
kV 0.15
